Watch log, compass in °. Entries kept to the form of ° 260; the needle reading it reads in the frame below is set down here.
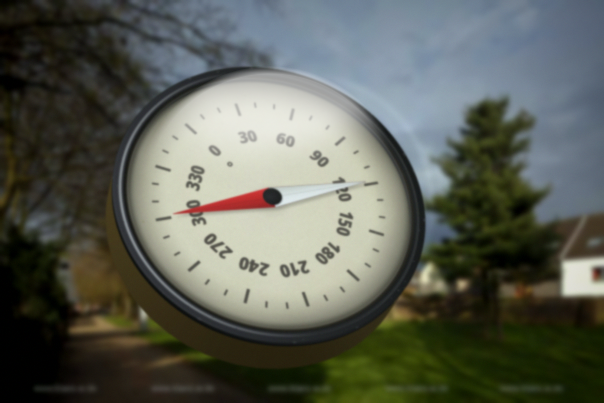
° 300
